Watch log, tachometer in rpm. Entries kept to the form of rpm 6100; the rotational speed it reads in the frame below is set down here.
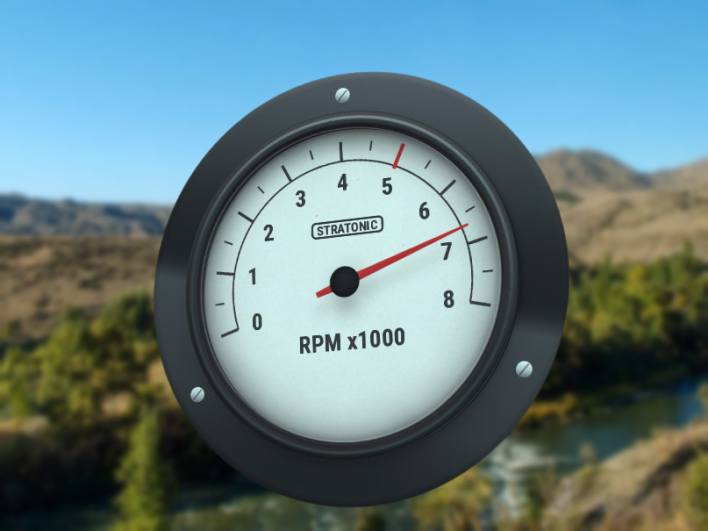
rpm 6750
